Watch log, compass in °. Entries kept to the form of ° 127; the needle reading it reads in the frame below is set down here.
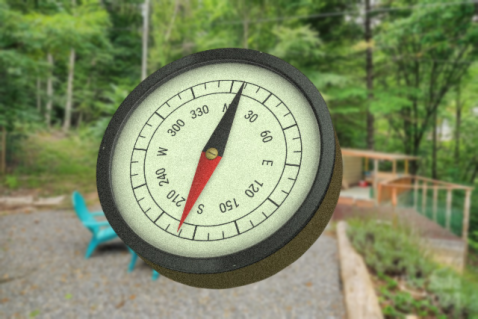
° 190
